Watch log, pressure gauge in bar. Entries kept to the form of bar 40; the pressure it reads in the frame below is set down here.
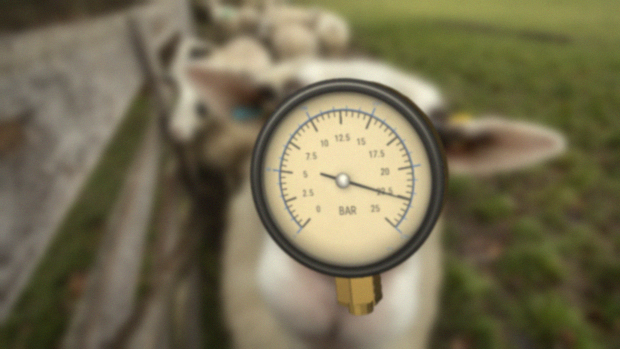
bar 22.5
